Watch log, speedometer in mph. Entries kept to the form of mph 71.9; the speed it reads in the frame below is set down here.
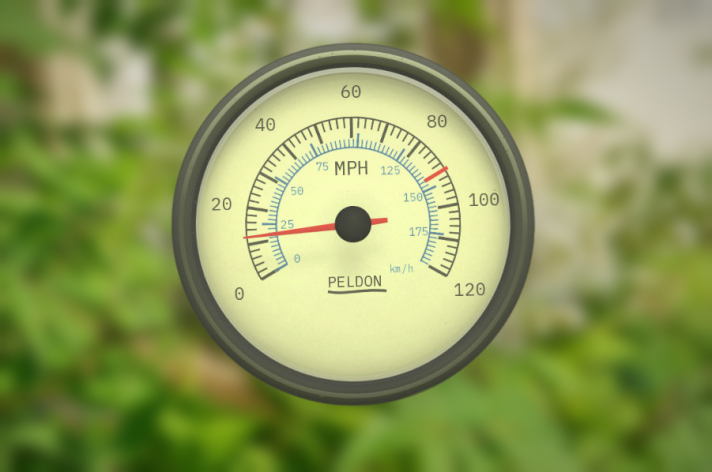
mph 12
